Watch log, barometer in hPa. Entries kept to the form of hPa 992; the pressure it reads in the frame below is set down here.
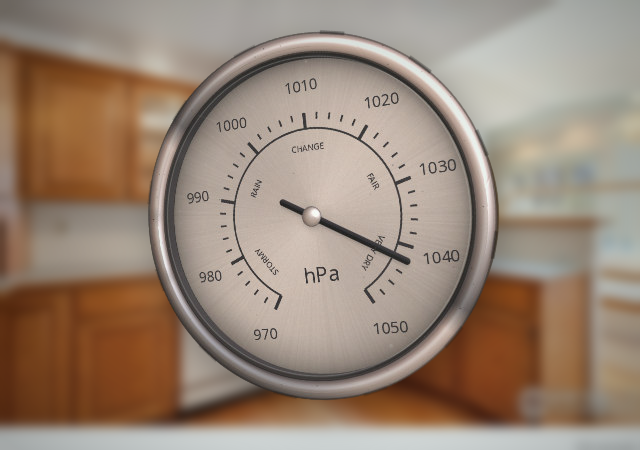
hPa 1042
